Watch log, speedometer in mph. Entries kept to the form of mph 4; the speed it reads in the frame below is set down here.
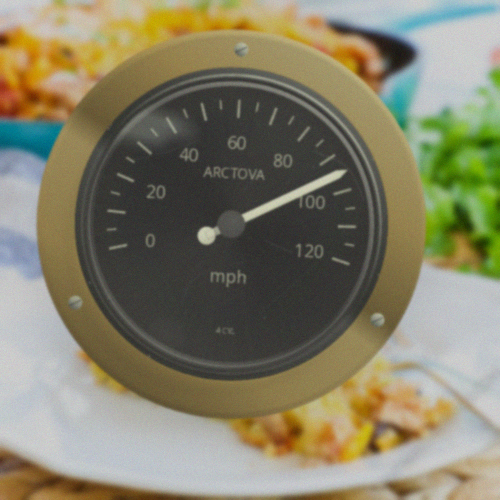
mph 95
